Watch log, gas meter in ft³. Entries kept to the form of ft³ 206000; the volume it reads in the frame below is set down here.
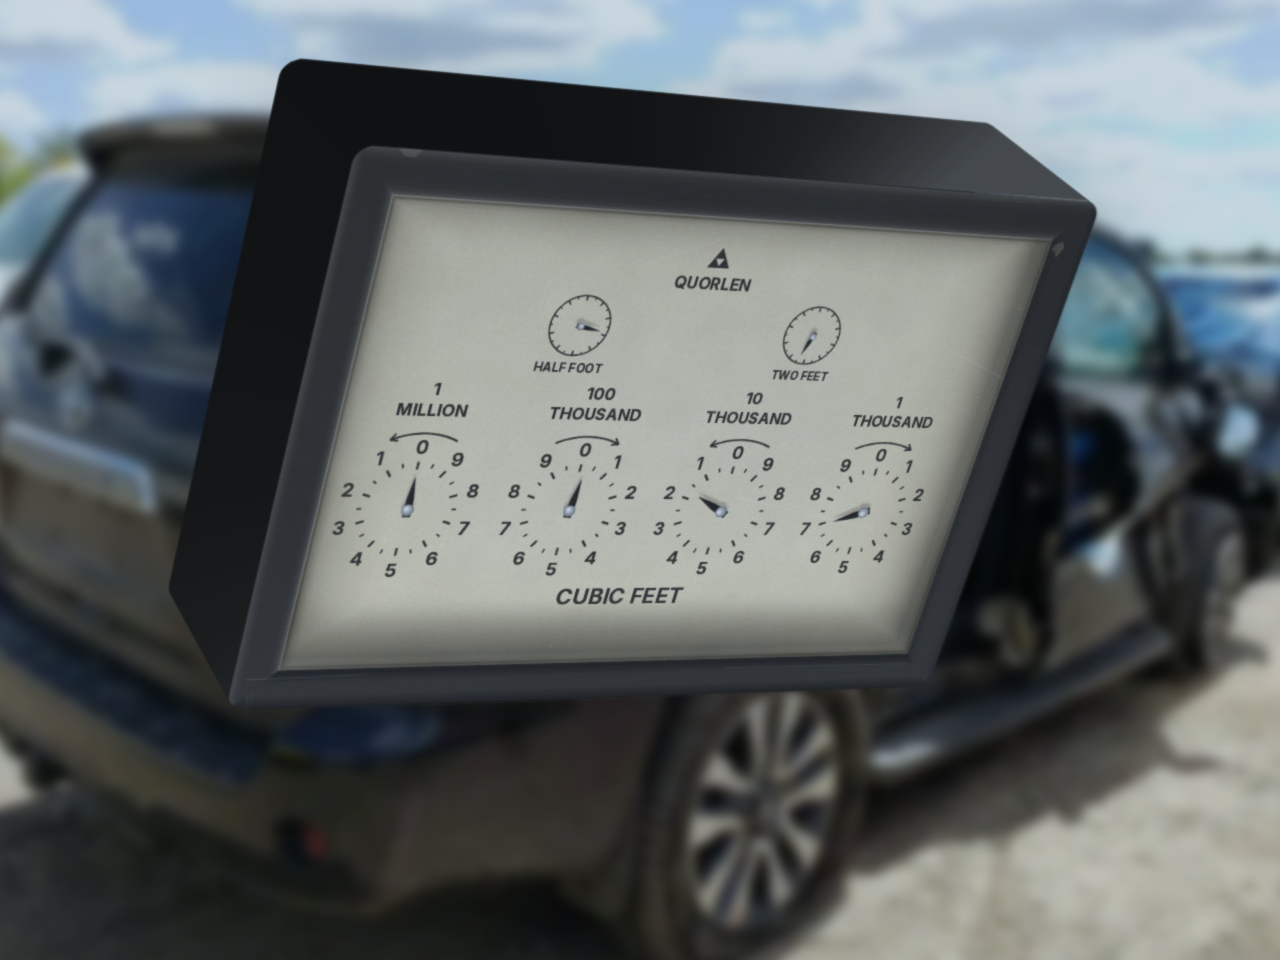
ft³ 1700
